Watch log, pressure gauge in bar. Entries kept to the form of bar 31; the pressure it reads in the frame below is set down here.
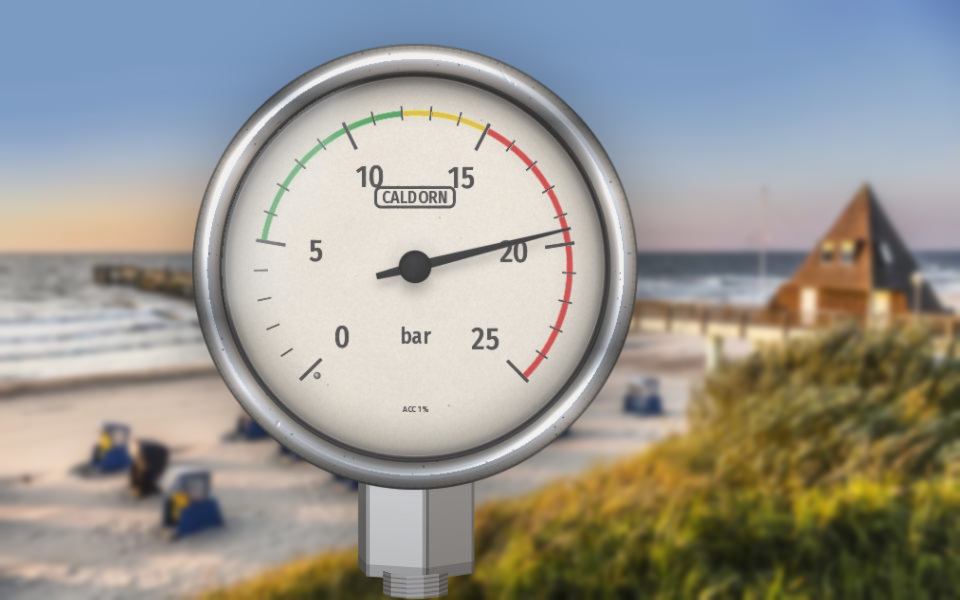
bar 19.5
